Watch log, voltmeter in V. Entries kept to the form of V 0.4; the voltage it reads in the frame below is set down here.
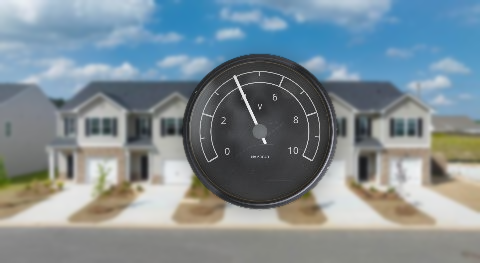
V 4
